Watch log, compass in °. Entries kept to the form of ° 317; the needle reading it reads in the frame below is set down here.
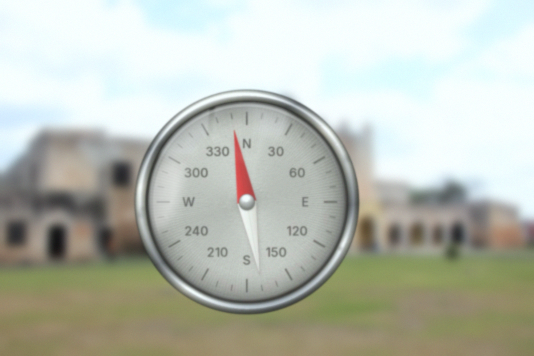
° 350
